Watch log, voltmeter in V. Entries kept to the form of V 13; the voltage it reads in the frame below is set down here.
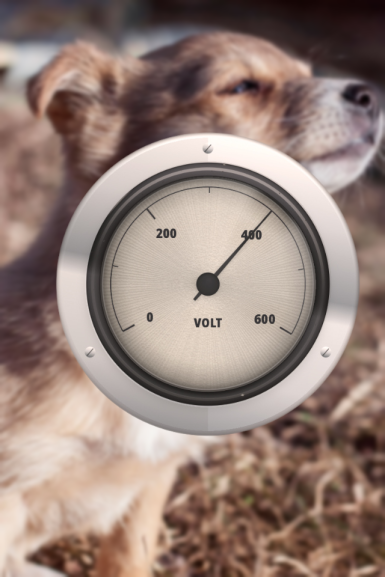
V 400
